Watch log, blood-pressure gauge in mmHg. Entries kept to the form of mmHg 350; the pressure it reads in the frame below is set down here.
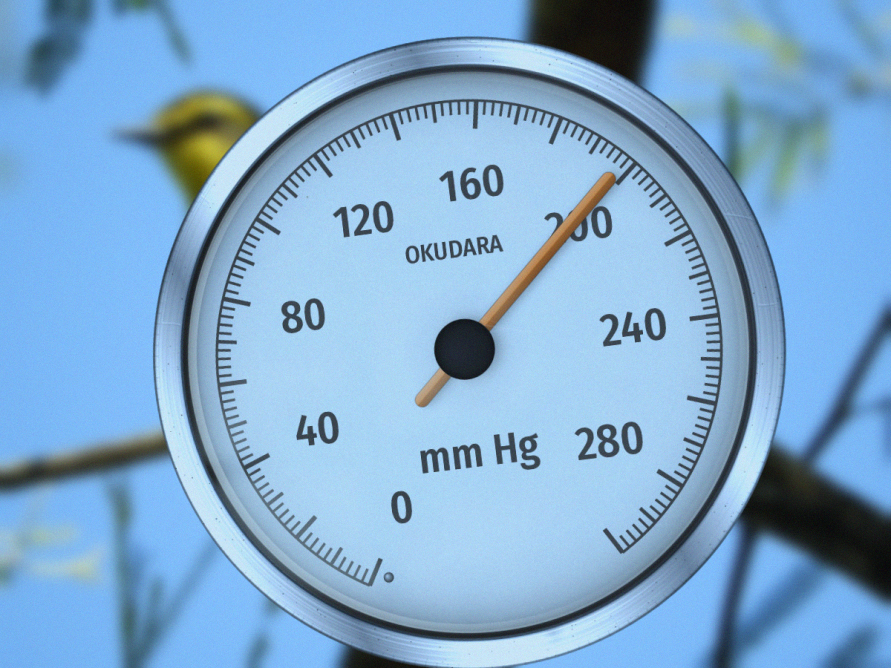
mmHg 198
